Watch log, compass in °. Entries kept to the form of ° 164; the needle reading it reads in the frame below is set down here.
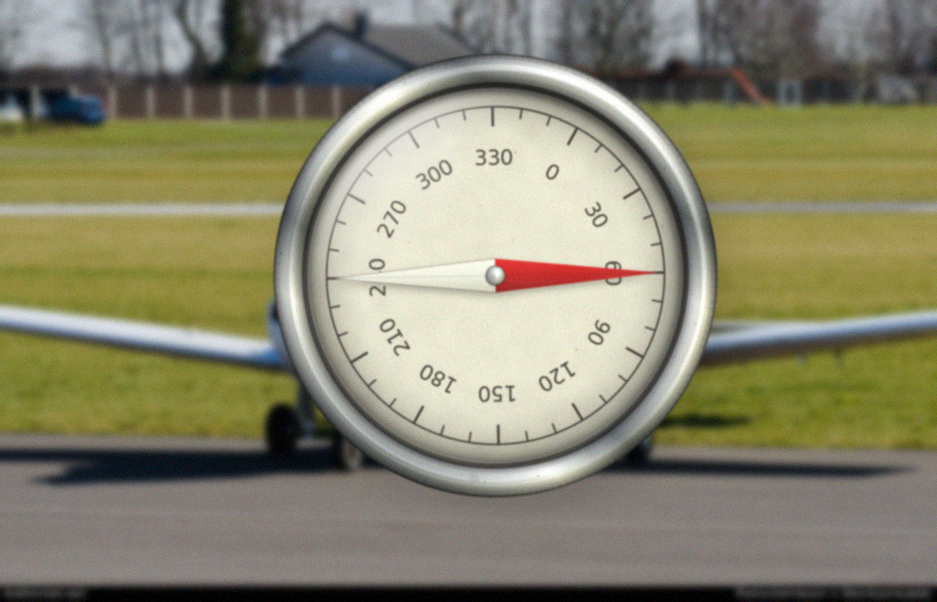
° 60
